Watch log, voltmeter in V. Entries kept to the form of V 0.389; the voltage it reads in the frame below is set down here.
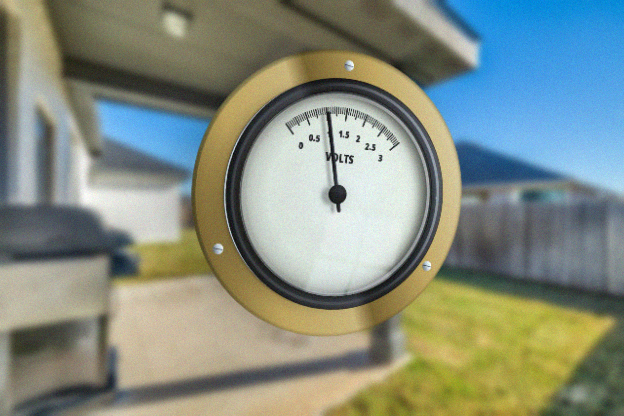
V 1
